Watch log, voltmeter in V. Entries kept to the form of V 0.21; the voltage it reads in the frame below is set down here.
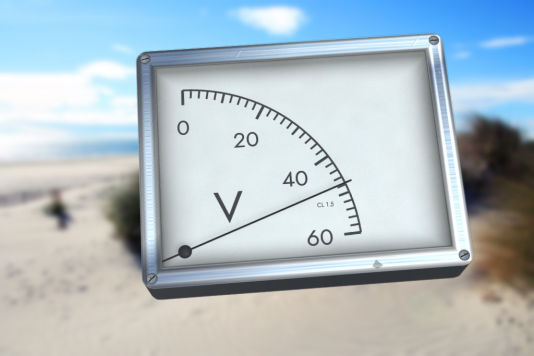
V 48
